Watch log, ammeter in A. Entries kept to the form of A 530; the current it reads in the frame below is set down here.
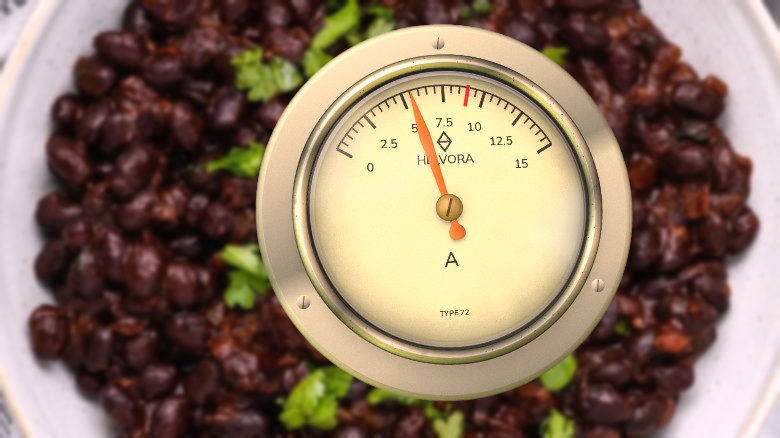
A 5.5
